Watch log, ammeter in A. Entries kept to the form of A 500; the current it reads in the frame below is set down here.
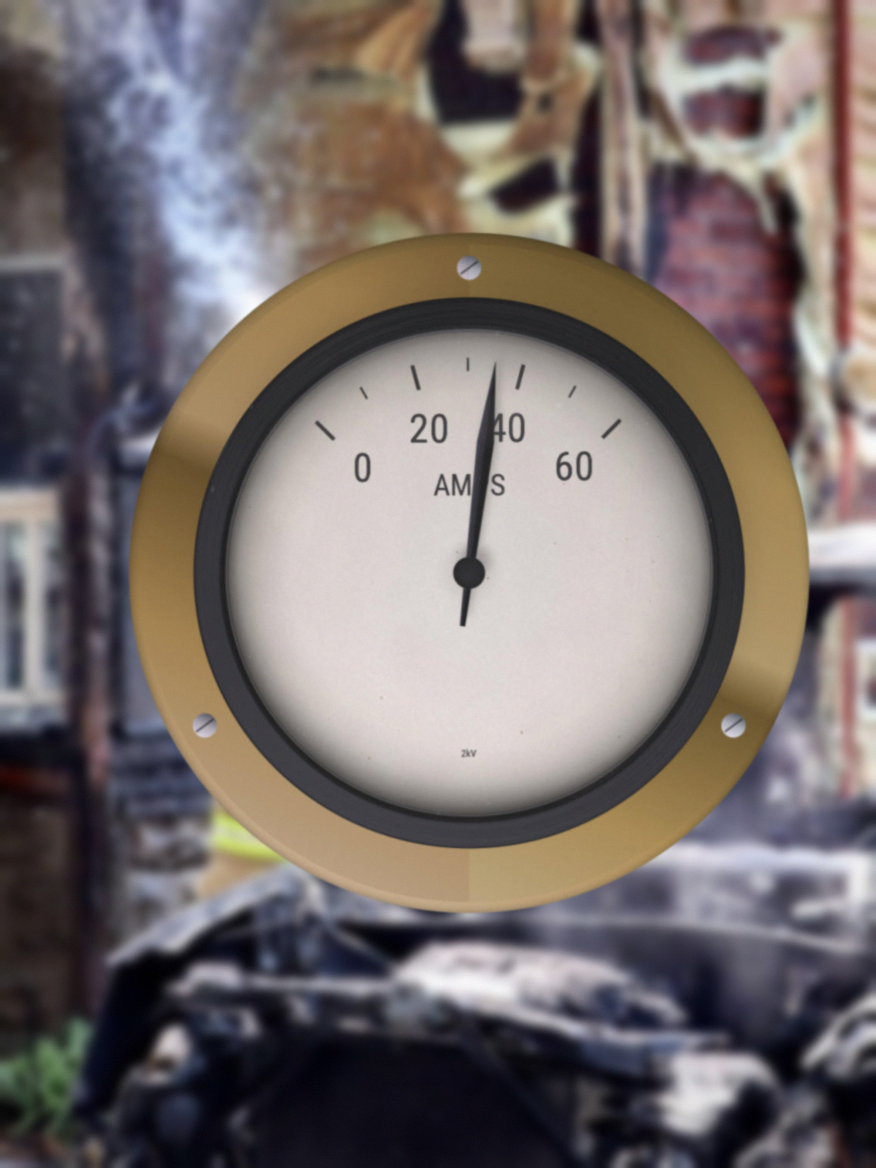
A 35
